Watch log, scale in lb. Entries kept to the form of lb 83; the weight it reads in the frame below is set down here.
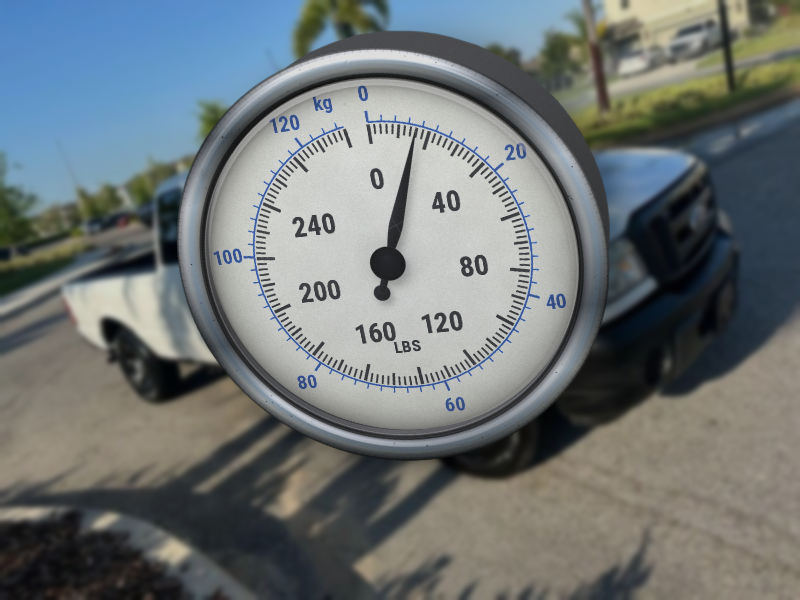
lb 16
